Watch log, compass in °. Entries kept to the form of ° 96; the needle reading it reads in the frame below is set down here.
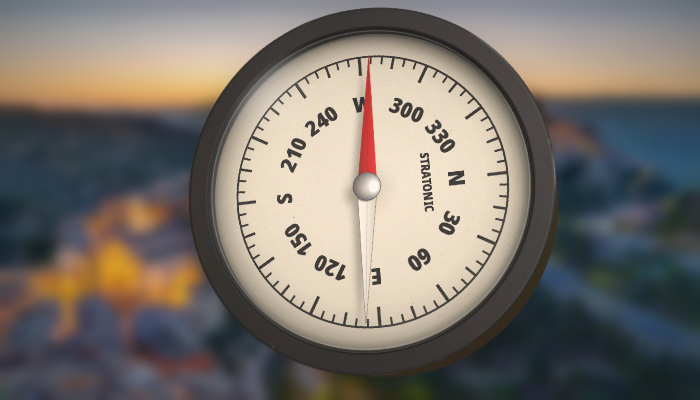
° 275
